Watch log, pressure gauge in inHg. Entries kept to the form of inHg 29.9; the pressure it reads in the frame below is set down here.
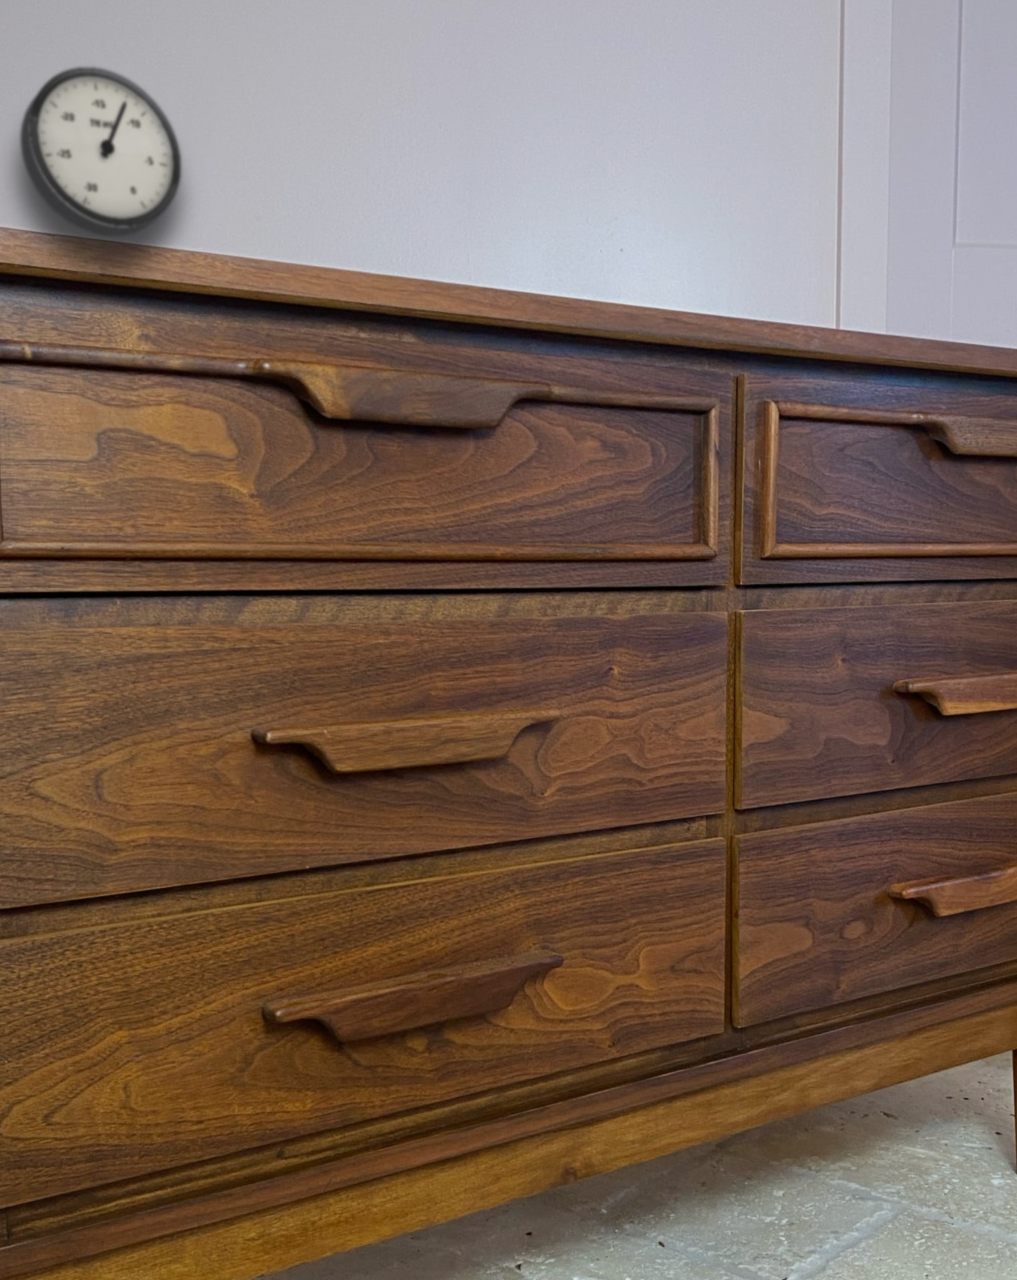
inHg -12
